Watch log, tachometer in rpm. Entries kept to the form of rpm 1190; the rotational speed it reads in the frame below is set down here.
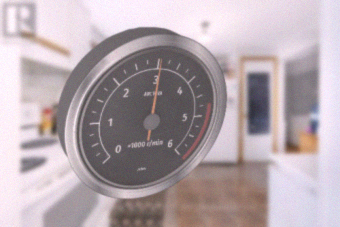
rpm 3000
